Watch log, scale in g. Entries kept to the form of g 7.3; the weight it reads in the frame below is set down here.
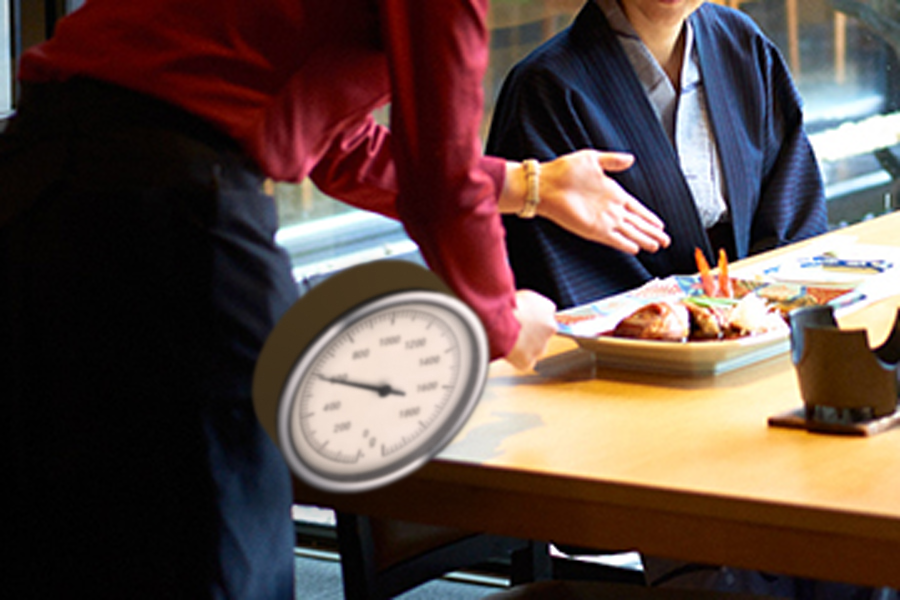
g 600
